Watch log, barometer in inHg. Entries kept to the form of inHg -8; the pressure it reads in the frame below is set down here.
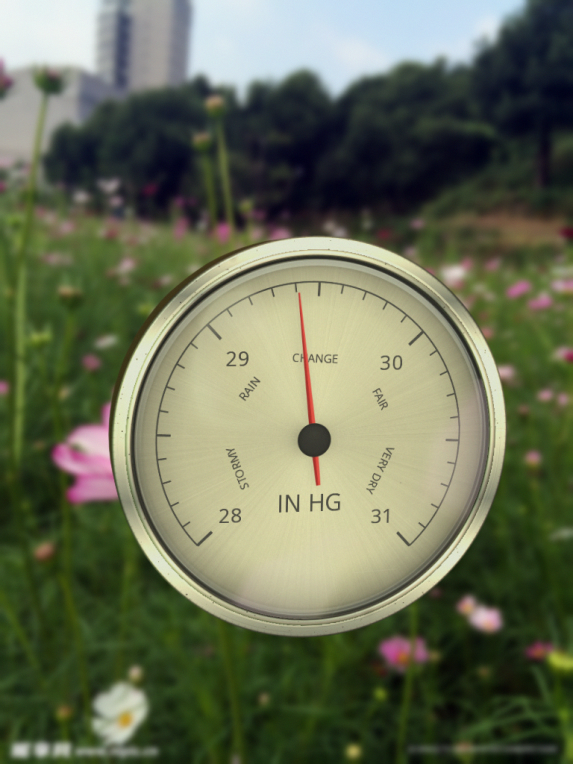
inHg 29.4
